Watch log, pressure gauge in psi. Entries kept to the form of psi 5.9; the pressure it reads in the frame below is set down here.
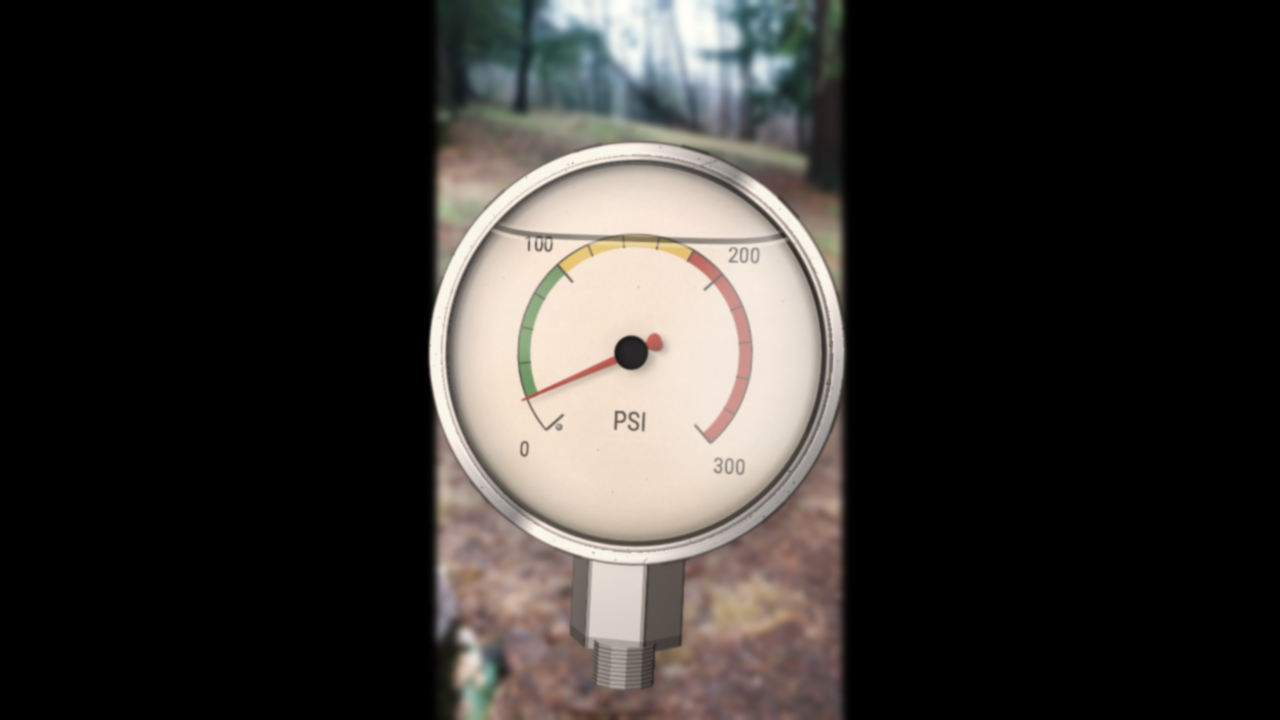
psi 20
